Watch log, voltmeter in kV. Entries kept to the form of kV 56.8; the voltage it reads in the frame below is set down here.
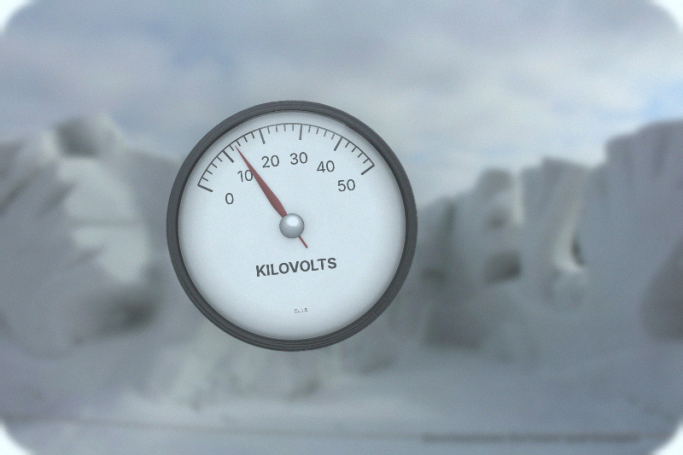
kV 13
